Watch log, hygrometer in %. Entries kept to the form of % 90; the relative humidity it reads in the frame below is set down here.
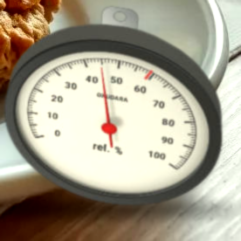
% 45
